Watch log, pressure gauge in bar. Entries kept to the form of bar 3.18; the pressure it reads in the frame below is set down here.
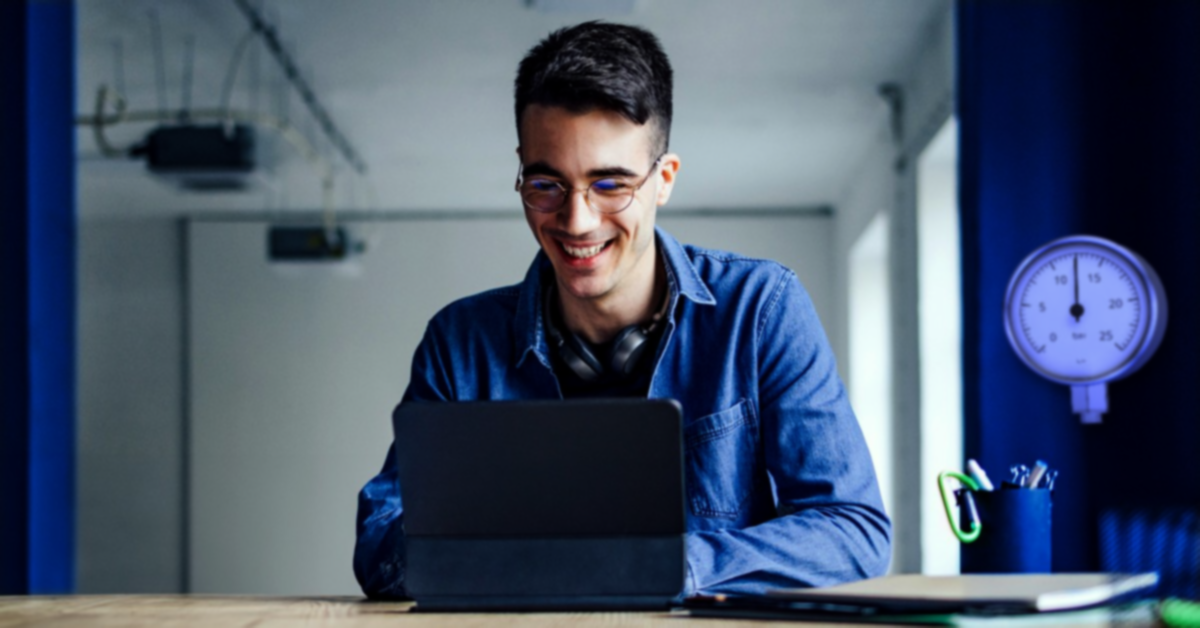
bar 12.5
